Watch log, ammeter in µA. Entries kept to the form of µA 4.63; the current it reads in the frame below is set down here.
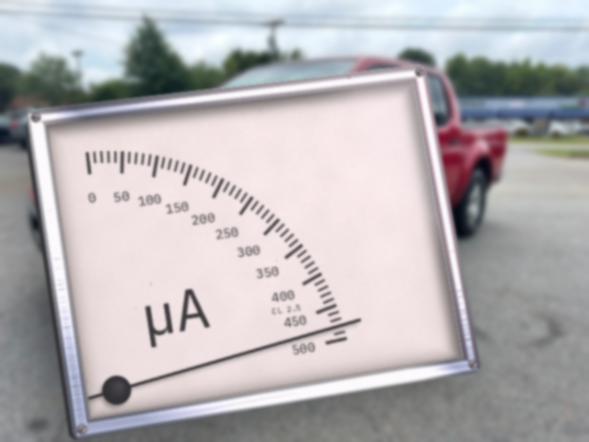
µA 480
